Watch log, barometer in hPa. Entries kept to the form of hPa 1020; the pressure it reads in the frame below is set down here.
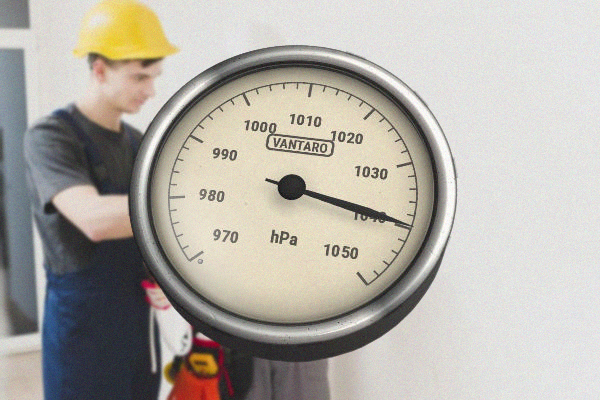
hPa 1040
